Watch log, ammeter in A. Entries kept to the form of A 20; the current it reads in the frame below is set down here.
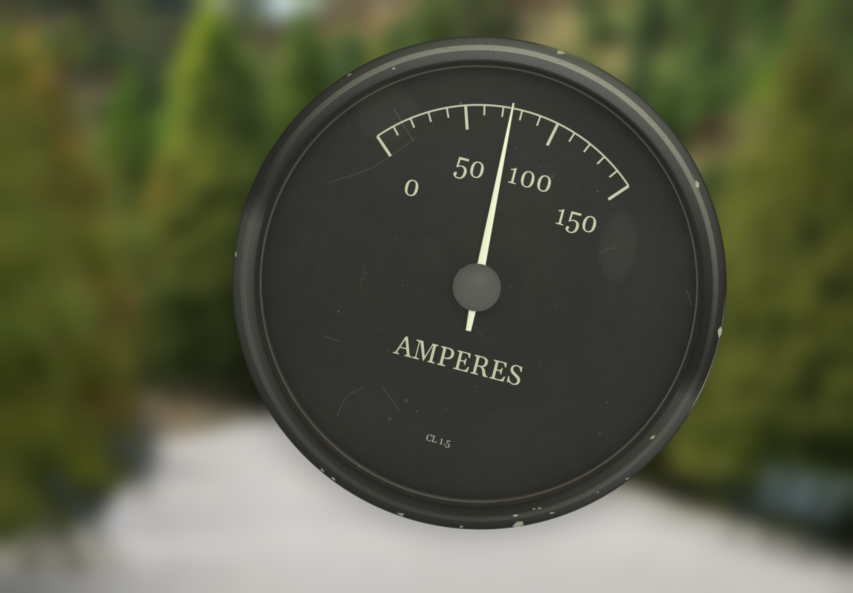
A 75
